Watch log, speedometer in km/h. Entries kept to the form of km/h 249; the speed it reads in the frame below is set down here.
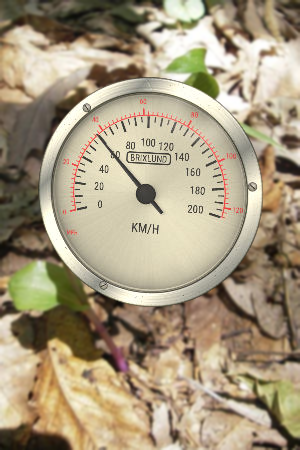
km/h 60
